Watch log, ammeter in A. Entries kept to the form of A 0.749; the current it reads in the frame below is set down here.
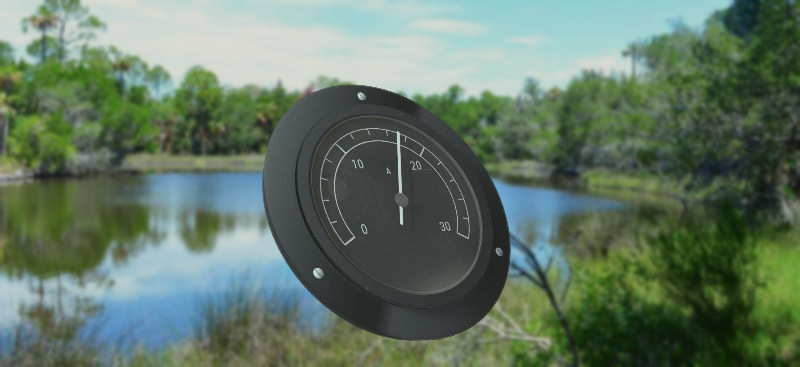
A 17
